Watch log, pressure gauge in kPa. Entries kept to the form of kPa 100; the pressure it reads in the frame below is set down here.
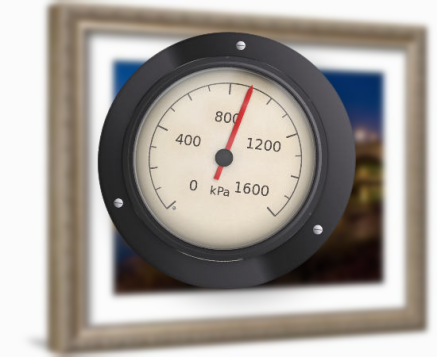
kPa 900
